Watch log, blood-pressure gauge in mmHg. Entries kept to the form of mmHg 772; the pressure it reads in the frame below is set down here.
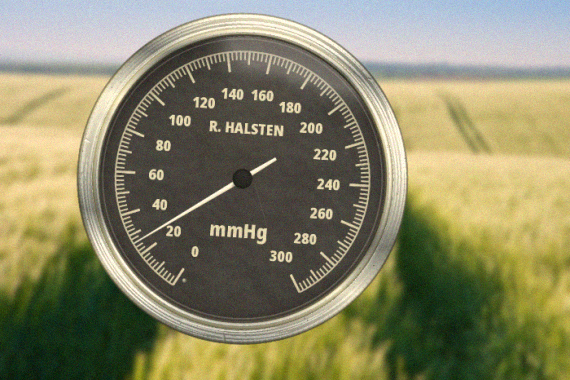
mmHg 26
